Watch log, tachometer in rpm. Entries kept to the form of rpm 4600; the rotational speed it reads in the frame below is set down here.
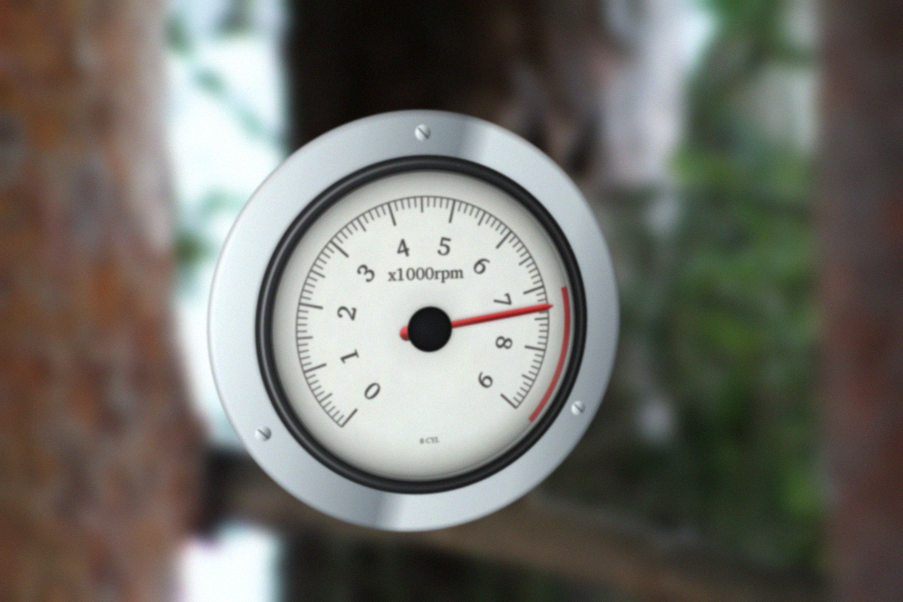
rpm 7300
